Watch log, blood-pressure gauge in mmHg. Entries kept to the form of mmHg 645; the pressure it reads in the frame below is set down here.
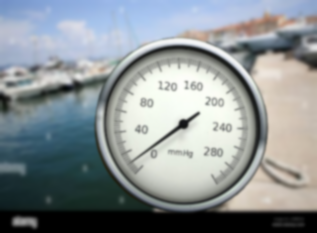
mmHg 10
